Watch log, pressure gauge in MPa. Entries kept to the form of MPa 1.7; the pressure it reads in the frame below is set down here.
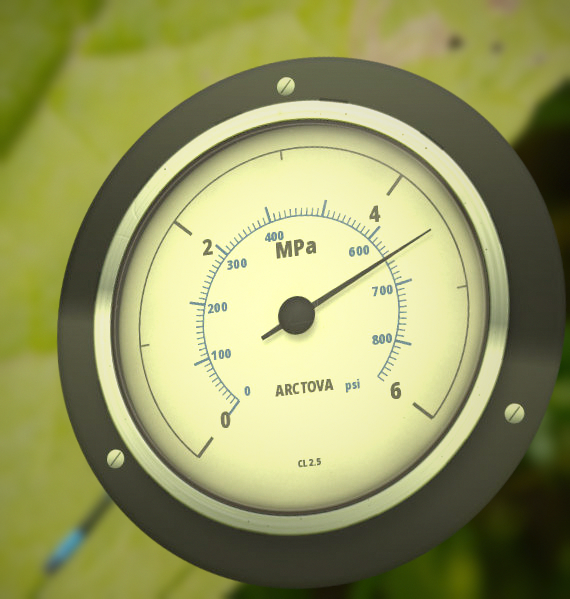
MPa 4.5
